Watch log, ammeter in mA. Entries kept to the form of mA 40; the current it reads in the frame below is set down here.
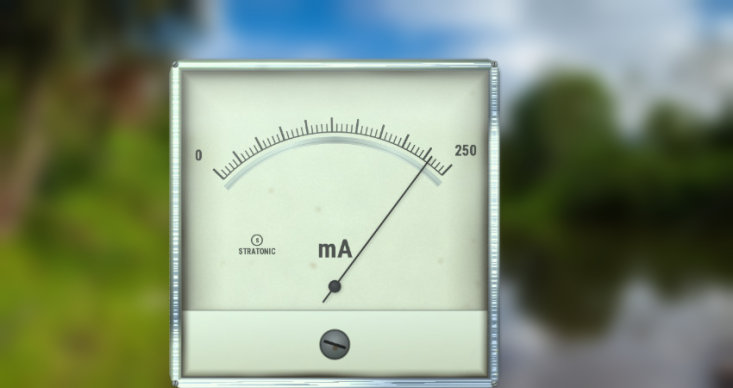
mA 230
